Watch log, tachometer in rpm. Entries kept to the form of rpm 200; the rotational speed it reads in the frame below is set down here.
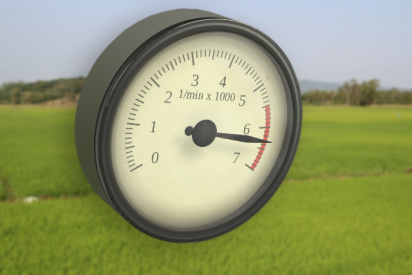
rpm 6300
